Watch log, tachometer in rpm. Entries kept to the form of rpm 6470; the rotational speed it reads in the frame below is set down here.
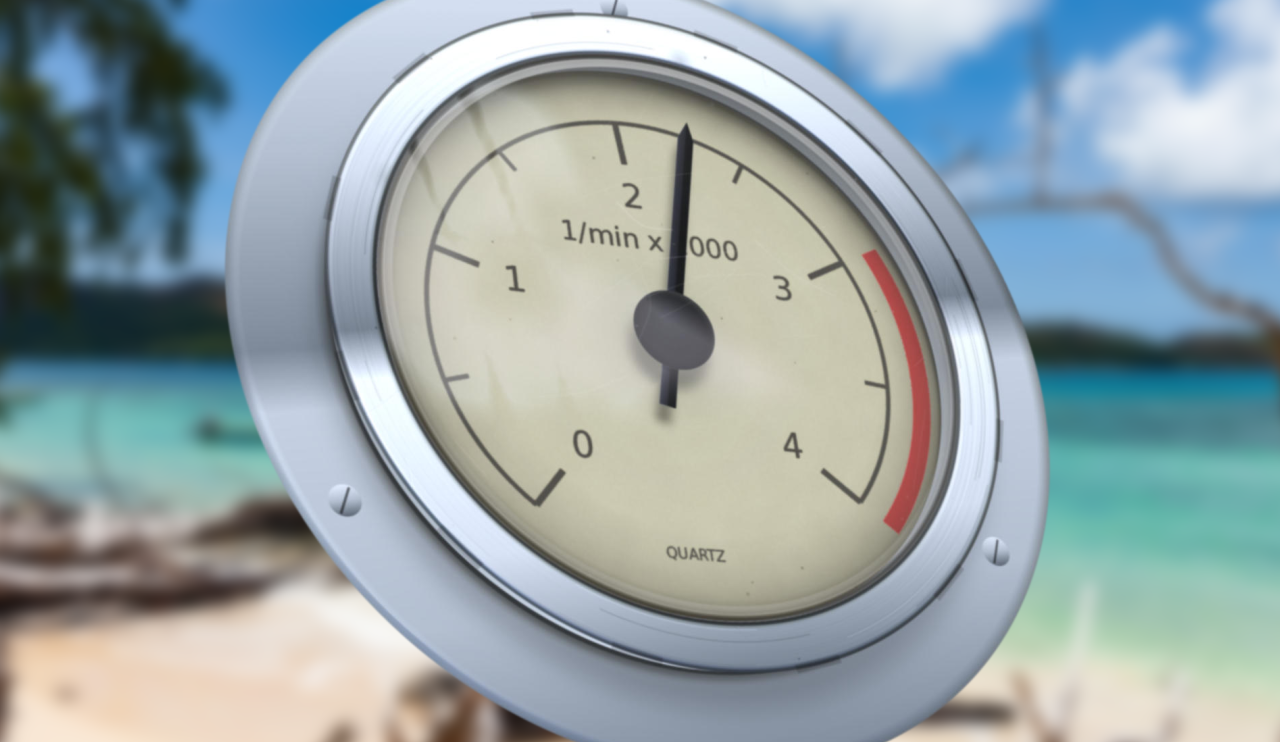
rpm 2250
